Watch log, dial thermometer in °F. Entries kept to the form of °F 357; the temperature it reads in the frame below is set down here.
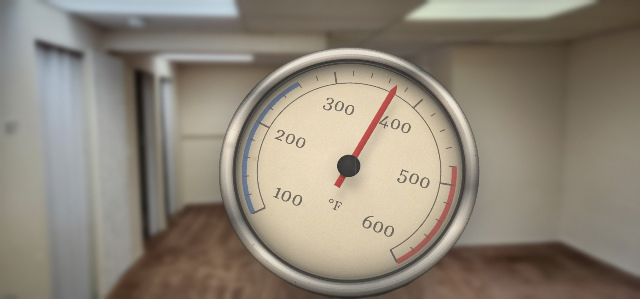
°F 370
